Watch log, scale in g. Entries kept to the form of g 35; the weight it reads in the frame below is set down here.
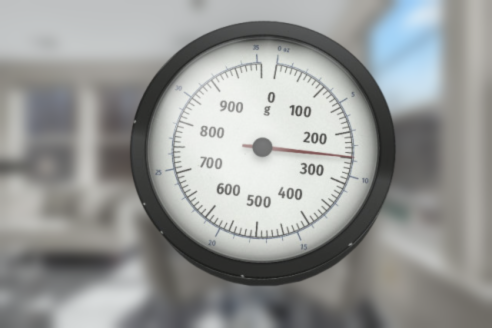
g 250
